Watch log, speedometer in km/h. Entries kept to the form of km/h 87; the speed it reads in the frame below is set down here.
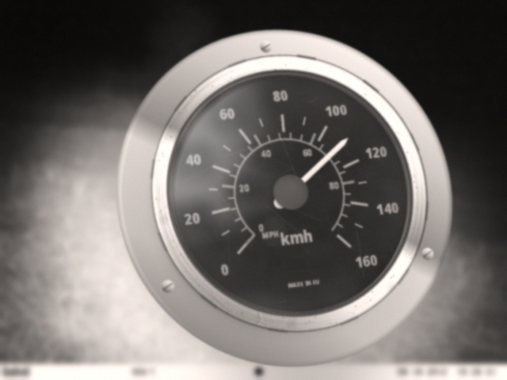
km/h 110
